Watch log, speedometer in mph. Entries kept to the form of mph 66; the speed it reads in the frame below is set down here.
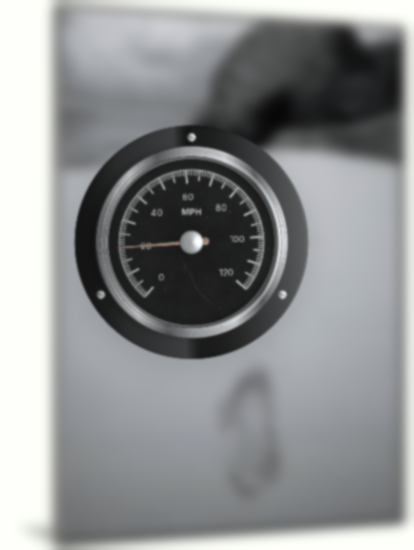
mph 20
